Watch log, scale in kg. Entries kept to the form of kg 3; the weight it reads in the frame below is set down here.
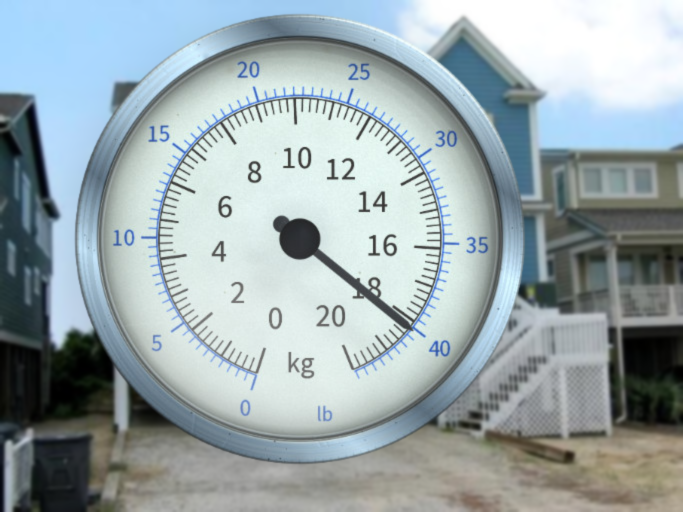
kg 18.2
